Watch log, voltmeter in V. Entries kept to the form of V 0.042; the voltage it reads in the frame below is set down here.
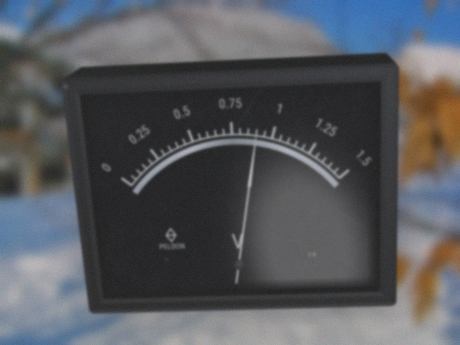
V 0.9
